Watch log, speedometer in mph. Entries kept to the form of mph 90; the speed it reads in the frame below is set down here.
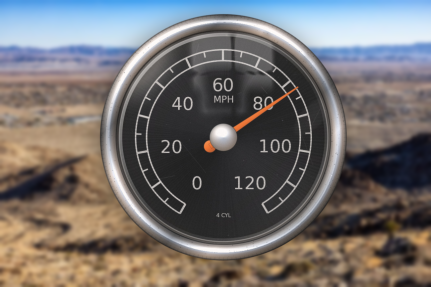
mph 82.5
